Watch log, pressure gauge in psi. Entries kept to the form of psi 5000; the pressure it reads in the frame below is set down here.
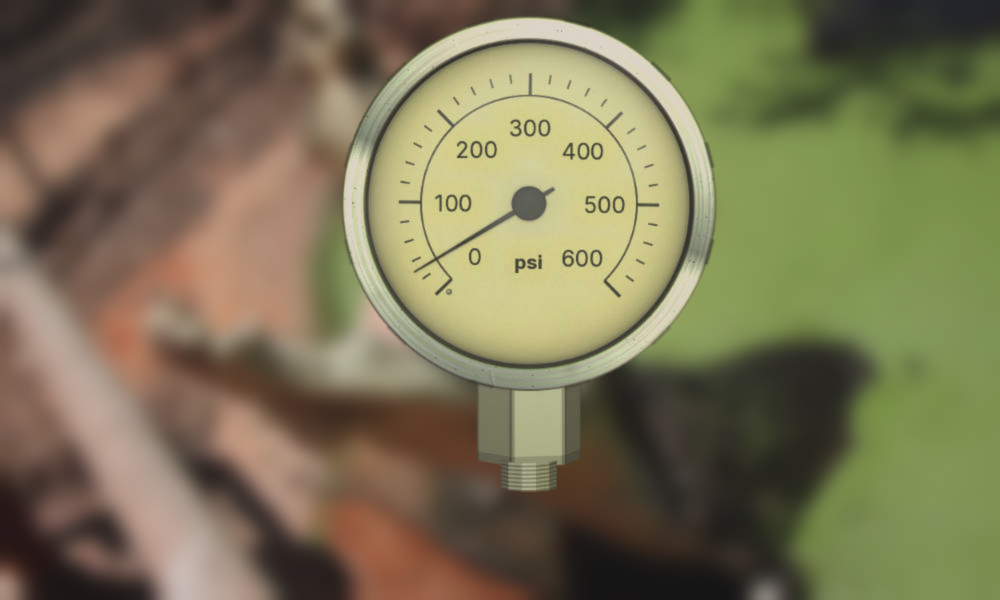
psi 30
